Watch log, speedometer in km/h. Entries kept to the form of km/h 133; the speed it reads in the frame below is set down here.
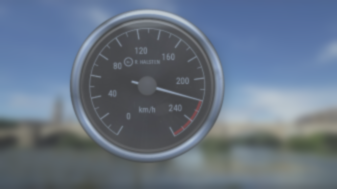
km/h 220
